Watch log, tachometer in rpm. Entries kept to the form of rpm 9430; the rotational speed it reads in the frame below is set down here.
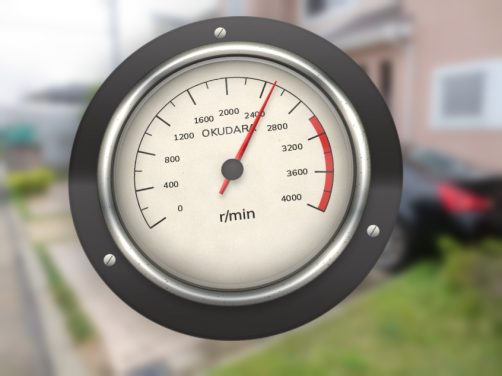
rpm 2500
